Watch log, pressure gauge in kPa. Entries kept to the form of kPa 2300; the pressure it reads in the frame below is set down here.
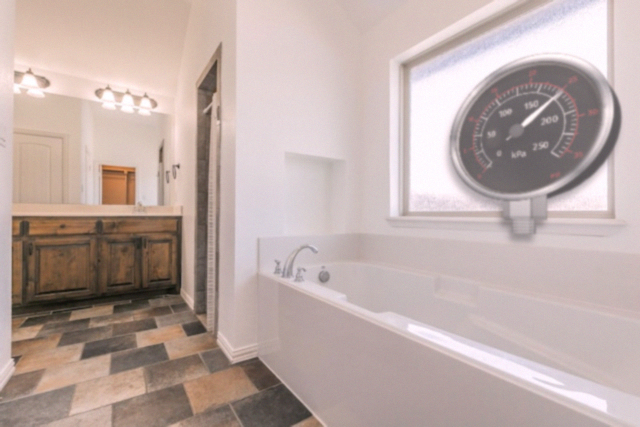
kPa 175
